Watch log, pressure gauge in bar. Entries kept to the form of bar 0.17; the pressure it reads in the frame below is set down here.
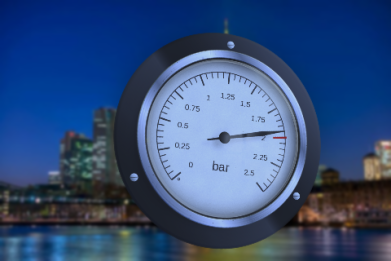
bar 1.95
